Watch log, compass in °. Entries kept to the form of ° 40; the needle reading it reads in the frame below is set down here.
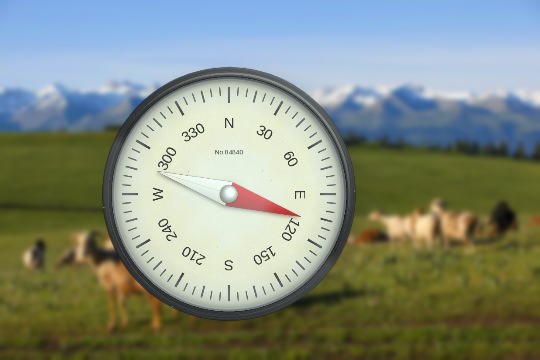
° 107.5
